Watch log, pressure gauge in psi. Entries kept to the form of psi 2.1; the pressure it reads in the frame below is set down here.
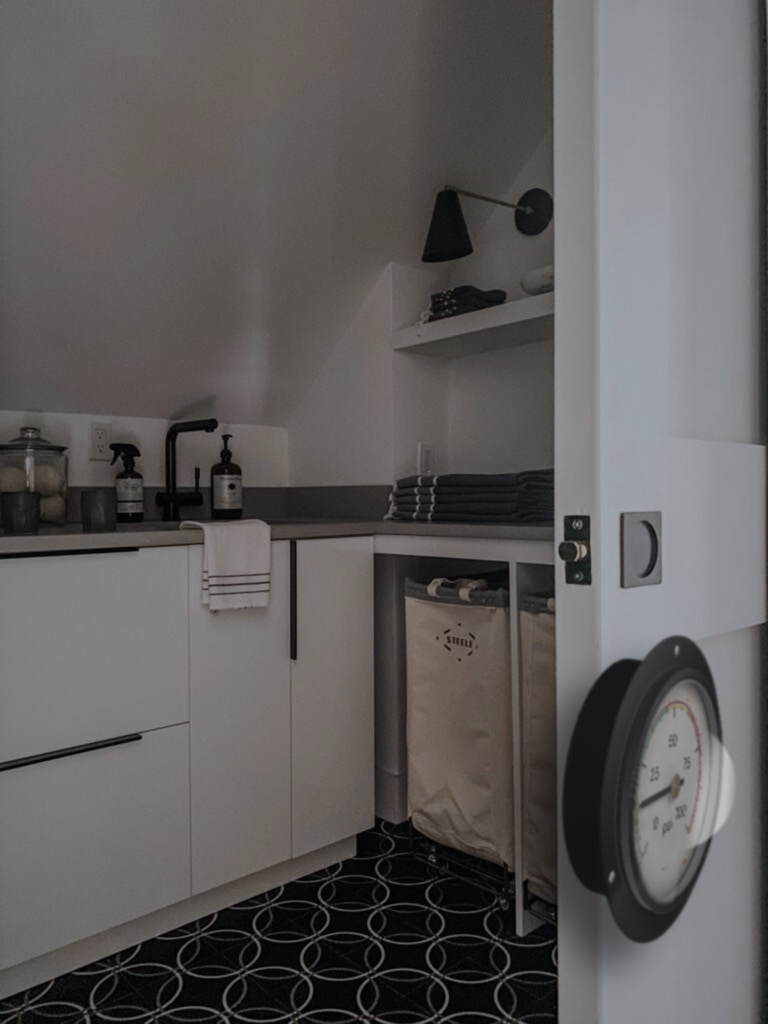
psi 15
